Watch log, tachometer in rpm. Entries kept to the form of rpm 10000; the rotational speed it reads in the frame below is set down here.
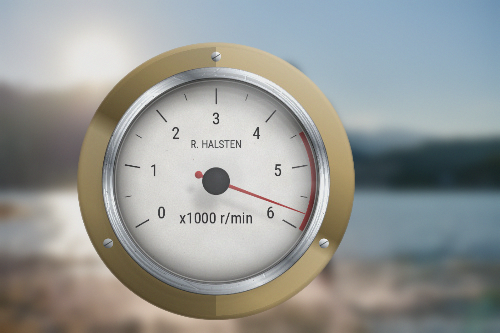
rpm 5750
